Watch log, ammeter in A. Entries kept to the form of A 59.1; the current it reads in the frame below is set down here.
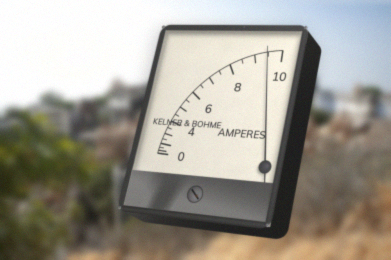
A 9.5
